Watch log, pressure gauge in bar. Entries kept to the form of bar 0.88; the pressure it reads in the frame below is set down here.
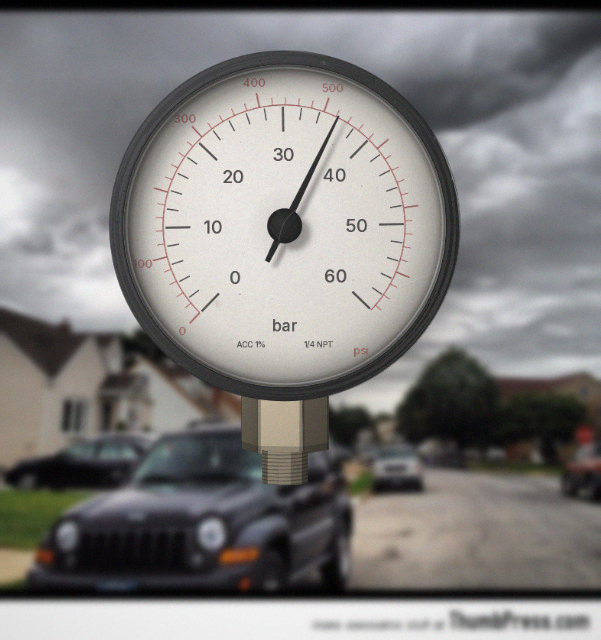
bar 36
